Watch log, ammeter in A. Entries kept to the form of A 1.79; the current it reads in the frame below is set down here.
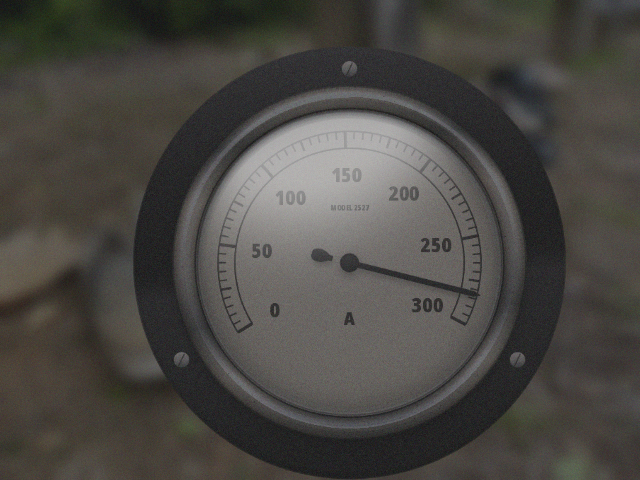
A 282.5
